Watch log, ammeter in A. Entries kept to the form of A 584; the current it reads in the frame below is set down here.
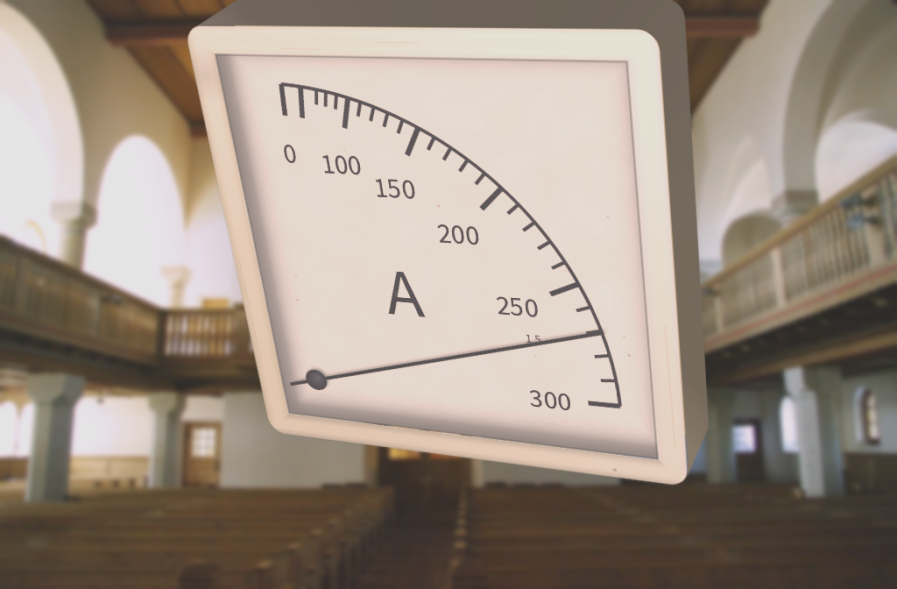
A 270
